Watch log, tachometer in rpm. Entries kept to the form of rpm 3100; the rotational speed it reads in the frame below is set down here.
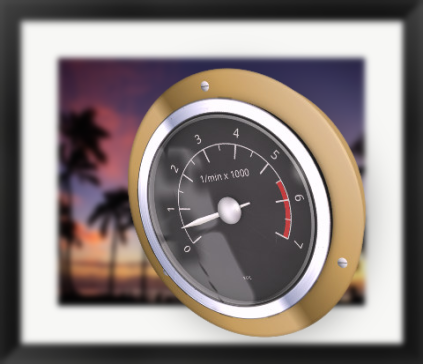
rpm 500
